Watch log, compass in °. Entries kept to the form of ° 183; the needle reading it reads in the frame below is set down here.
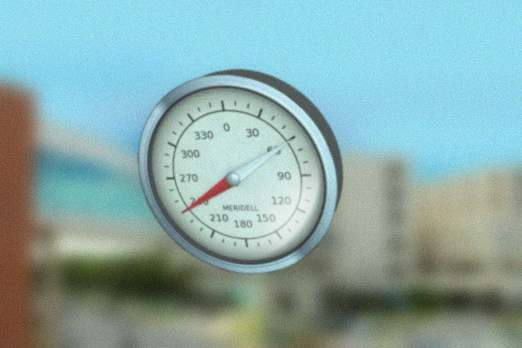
° 240
